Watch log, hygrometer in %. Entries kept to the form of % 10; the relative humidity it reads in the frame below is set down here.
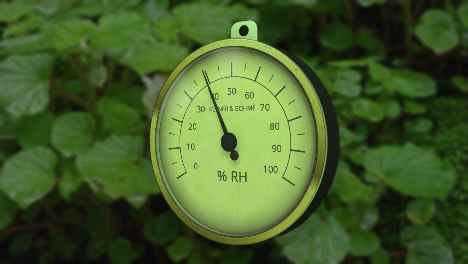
% 40
